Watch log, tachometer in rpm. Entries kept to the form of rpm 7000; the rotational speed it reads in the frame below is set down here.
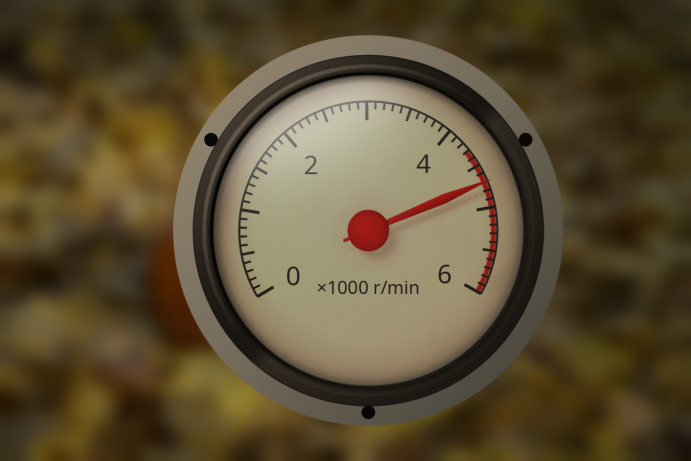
rpm 4700
